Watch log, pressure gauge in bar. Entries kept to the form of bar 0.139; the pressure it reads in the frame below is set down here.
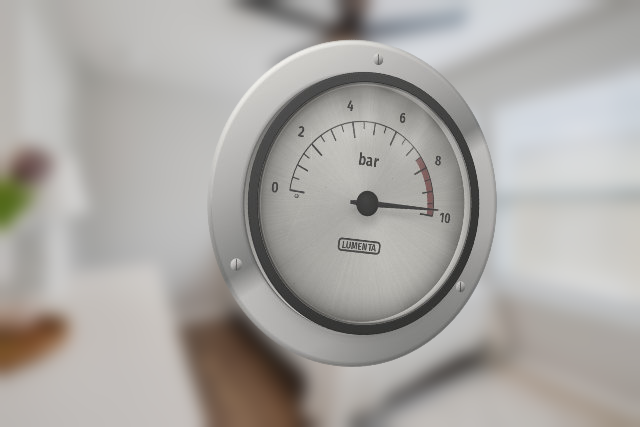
bar 9.75
